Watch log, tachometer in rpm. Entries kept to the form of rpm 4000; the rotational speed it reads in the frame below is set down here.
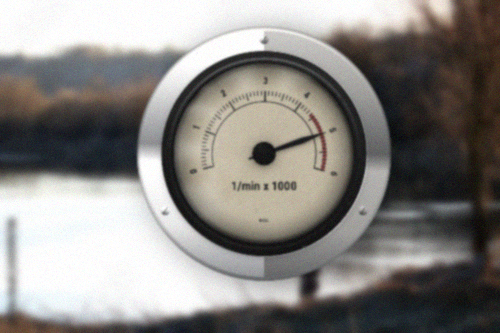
rpm 5000
